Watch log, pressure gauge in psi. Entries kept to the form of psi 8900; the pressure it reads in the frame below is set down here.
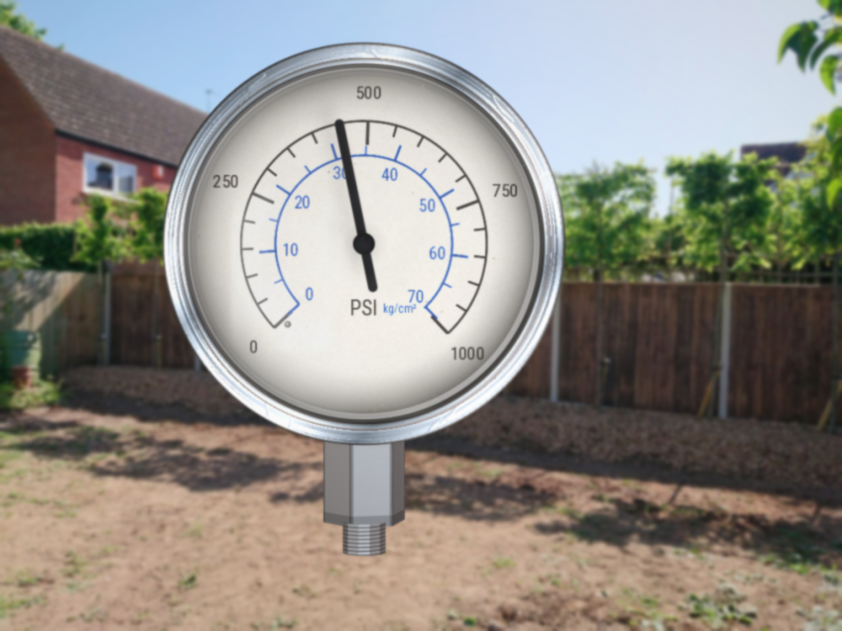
psi 450
